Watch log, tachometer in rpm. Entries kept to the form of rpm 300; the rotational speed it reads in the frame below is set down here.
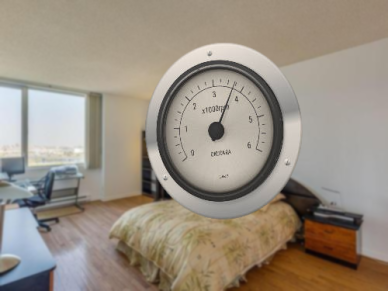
rpm 3750
